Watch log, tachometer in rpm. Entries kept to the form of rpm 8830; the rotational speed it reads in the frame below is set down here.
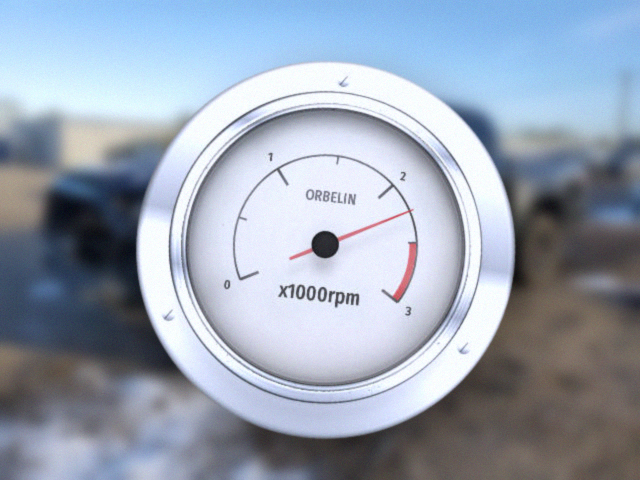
rpm 2250
